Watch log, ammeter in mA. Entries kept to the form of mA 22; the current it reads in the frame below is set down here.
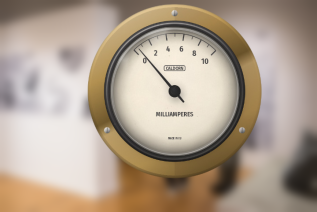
mA 0.5
